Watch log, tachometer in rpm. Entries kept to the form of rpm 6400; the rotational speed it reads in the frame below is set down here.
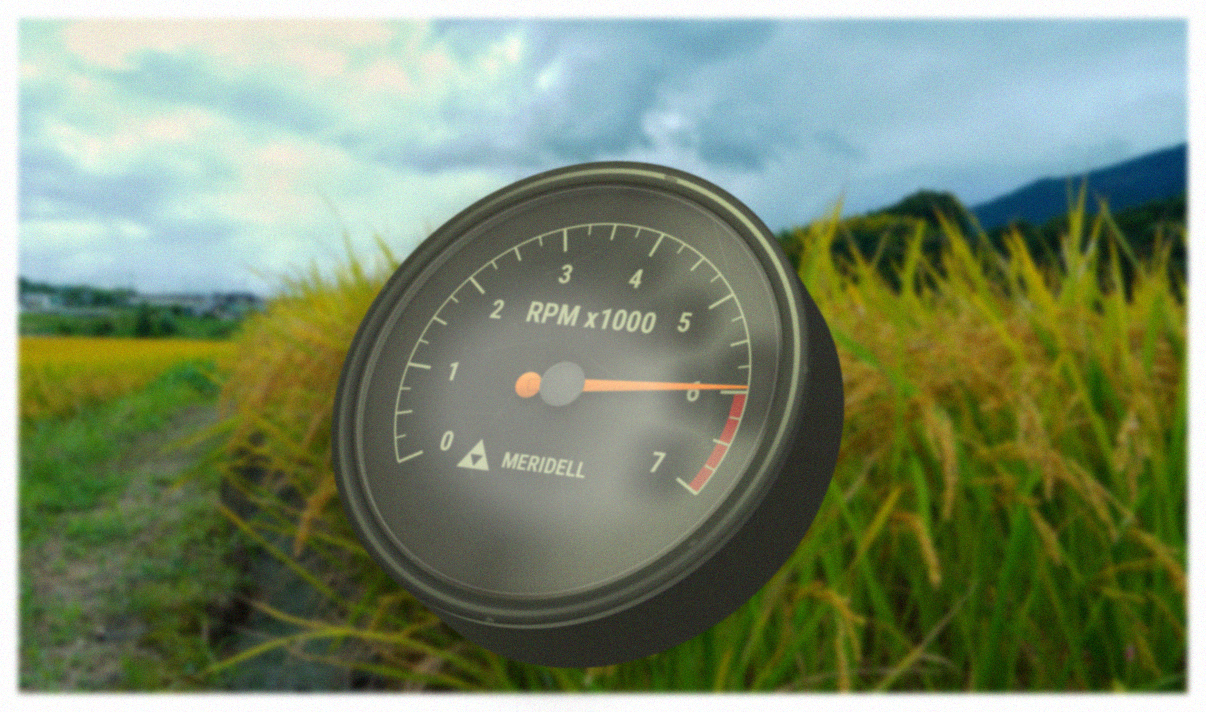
rpm 6000
